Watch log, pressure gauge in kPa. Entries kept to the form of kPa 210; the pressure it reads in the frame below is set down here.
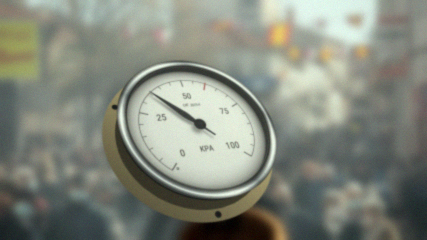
kPa 35
